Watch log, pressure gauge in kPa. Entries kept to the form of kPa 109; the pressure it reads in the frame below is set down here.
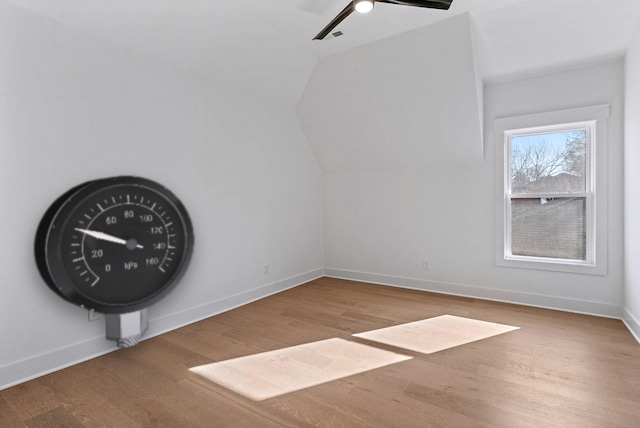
kPa 40
